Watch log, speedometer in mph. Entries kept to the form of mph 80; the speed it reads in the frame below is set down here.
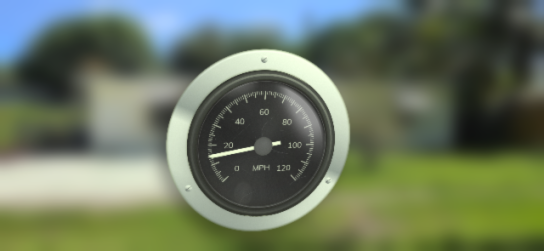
mph 15
